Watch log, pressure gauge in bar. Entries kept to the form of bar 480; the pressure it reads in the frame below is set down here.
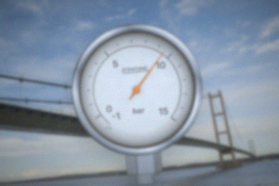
bar 9.5
